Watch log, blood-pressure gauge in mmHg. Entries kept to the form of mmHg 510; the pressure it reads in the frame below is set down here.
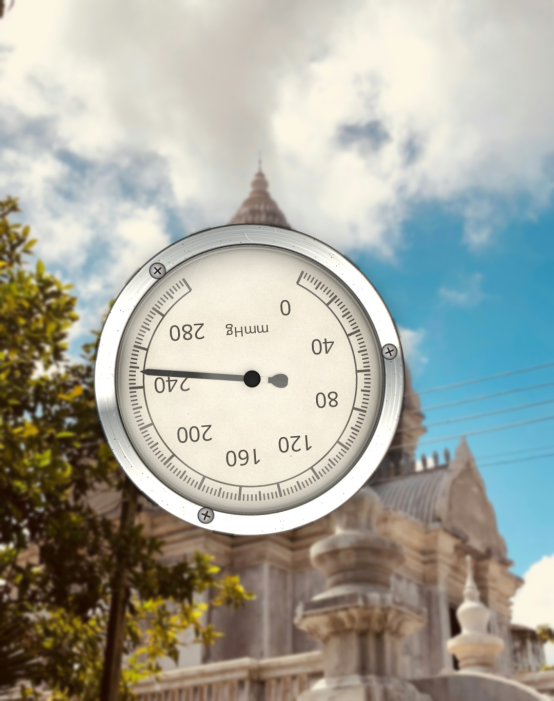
mmHg 248
